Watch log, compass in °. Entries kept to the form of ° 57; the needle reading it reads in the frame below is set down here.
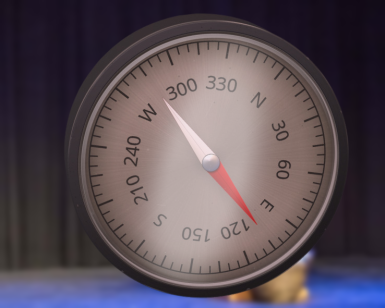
° 105
